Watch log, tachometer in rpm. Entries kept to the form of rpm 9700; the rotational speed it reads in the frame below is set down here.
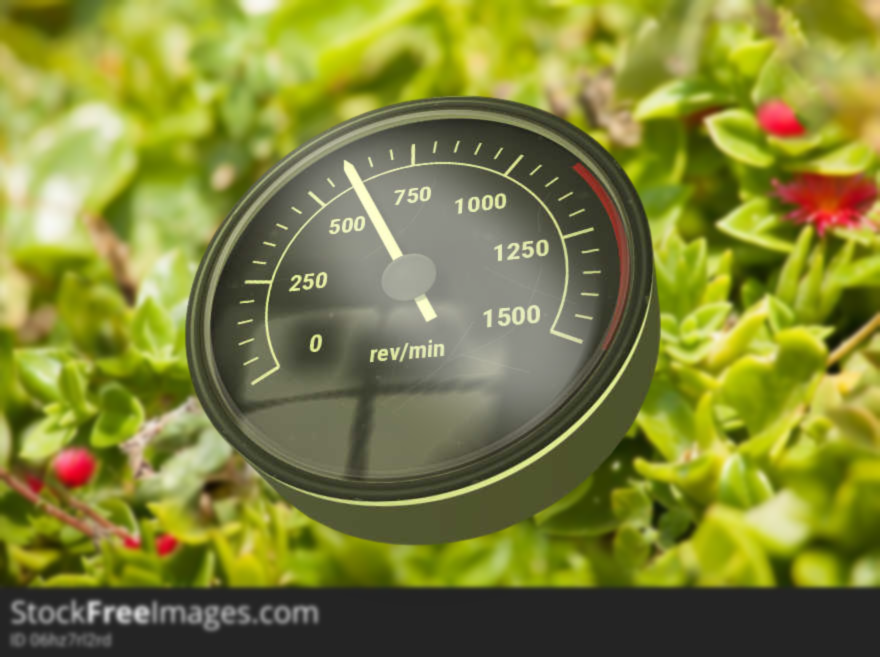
rpm 600
